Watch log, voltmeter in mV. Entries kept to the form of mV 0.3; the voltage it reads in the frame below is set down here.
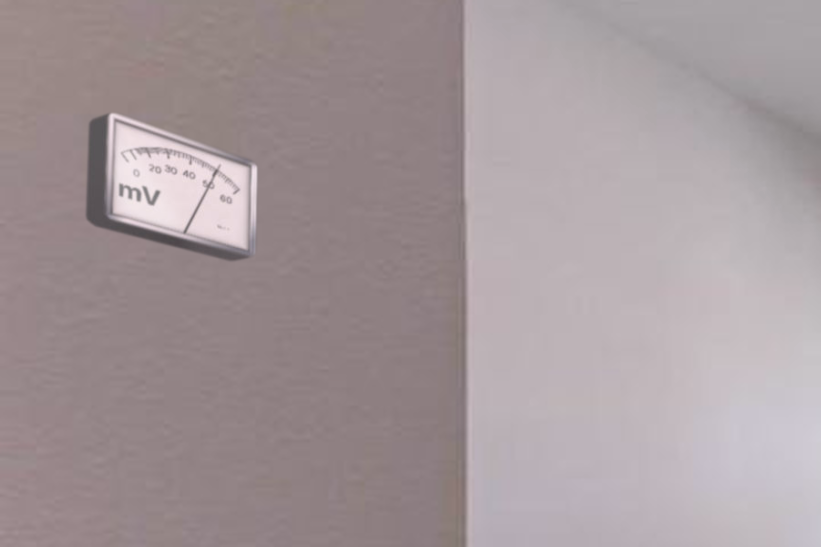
mV 50
